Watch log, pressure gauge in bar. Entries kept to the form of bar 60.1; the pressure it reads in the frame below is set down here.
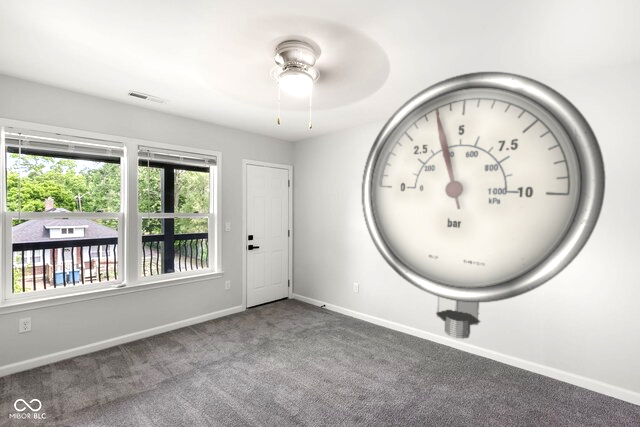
bar 4
